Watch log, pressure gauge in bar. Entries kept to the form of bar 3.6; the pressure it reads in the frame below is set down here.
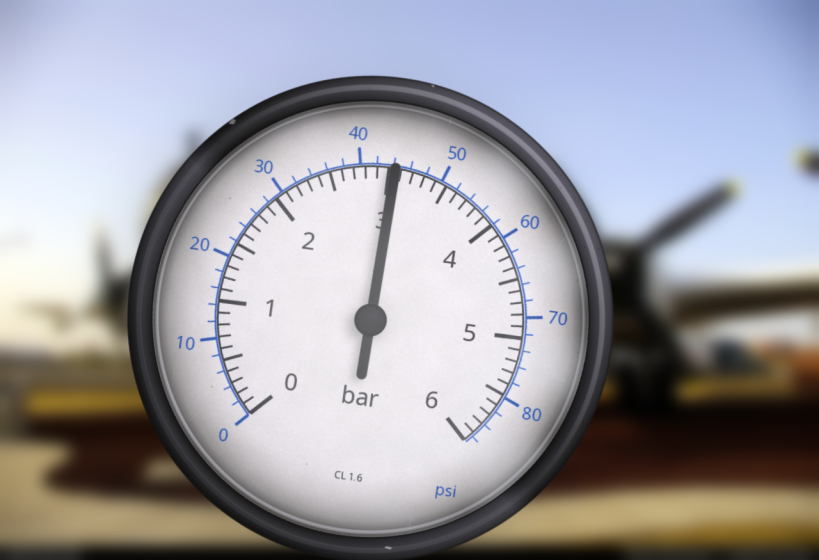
bar 3.05
